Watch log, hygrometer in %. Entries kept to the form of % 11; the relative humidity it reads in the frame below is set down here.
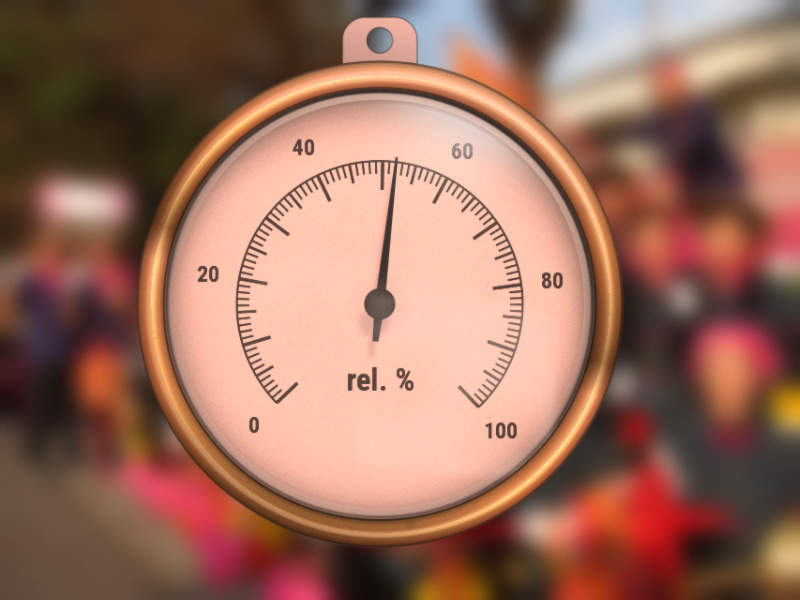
% 52
